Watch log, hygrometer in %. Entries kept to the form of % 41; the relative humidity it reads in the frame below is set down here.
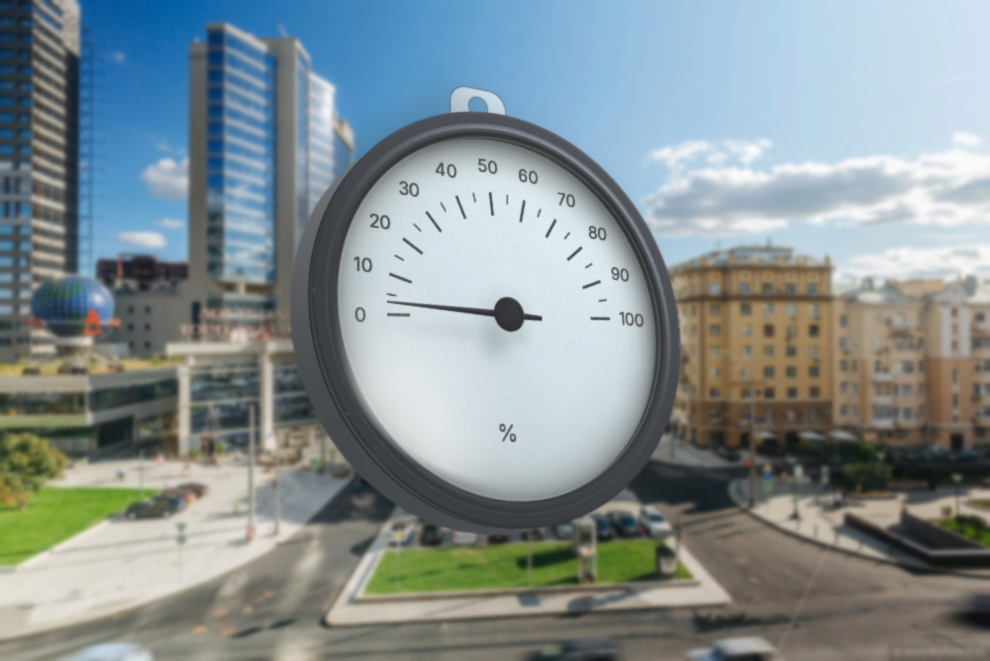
% 2.5
